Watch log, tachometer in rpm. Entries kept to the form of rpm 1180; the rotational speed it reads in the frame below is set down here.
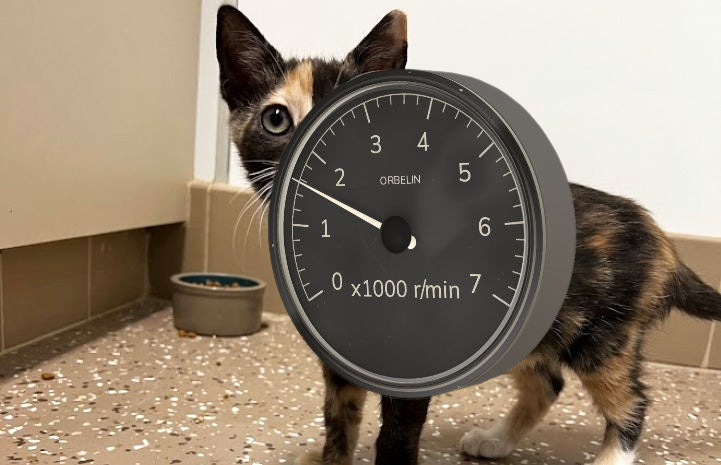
rpm 1600
